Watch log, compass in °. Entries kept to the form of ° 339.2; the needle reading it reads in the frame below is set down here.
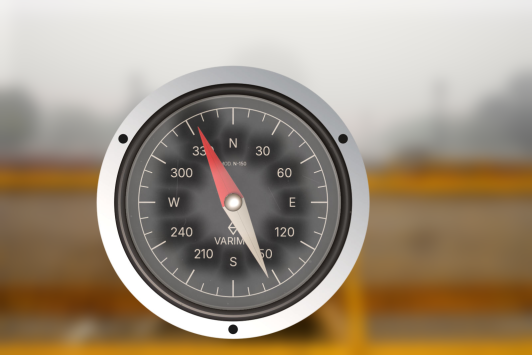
° 335
